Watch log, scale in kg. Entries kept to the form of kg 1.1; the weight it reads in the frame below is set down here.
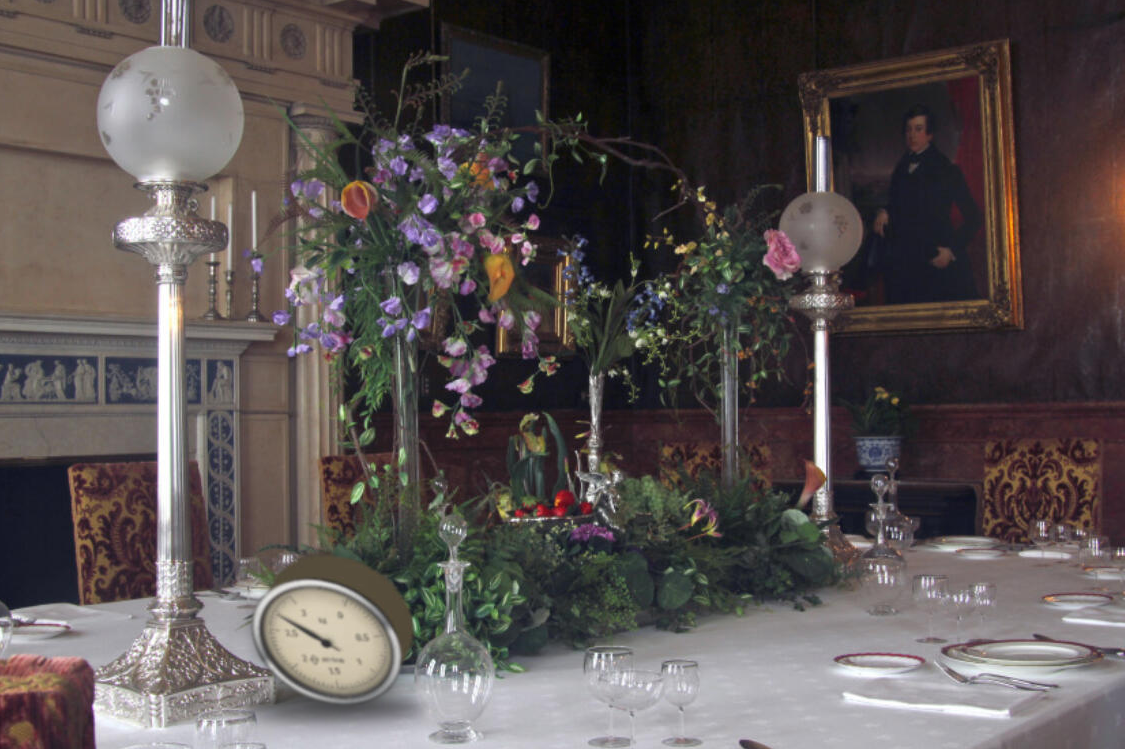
kg 2.75
